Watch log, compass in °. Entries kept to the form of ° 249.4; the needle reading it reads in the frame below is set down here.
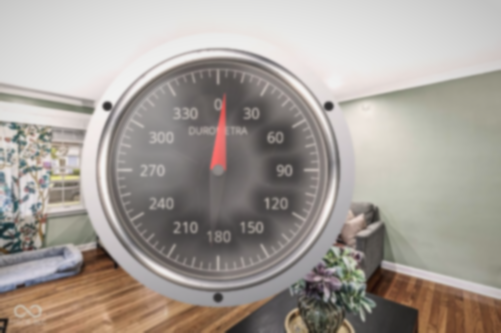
° 5
